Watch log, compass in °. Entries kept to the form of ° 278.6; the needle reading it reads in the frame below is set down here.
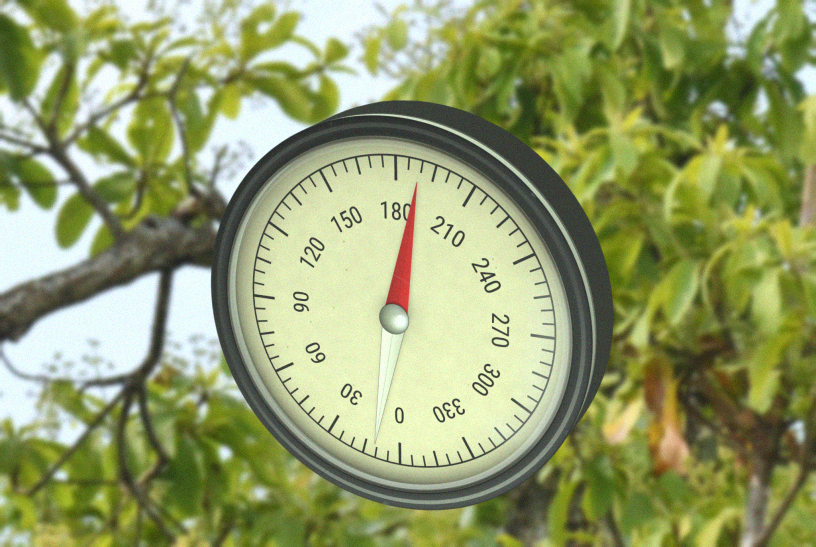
° 190
